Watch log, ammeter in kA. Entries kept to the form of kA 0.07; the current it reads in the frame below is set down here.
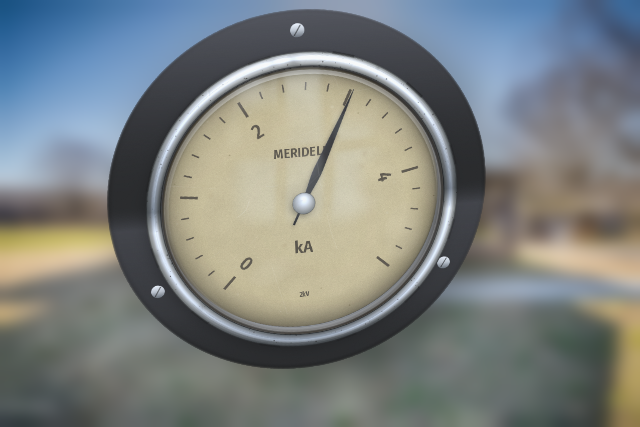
kA 3
